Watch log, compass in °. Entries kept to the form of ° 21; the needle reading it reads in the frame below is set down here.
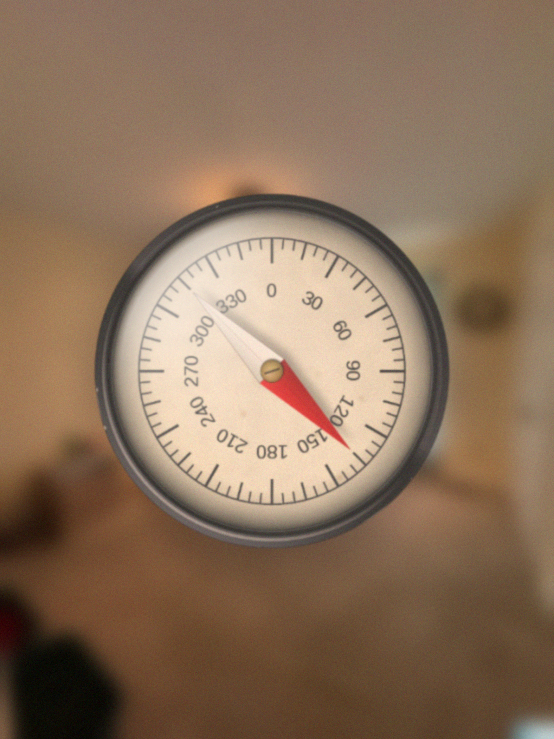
° 135
